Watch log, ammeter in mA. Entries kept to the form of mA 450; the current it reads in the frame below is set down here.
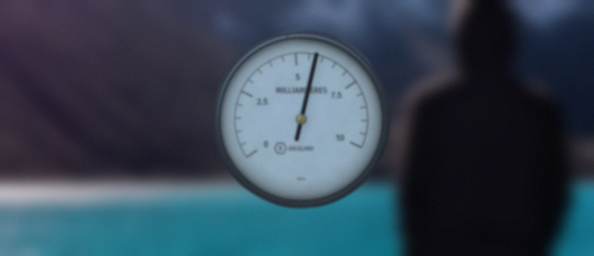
mA 5.75
